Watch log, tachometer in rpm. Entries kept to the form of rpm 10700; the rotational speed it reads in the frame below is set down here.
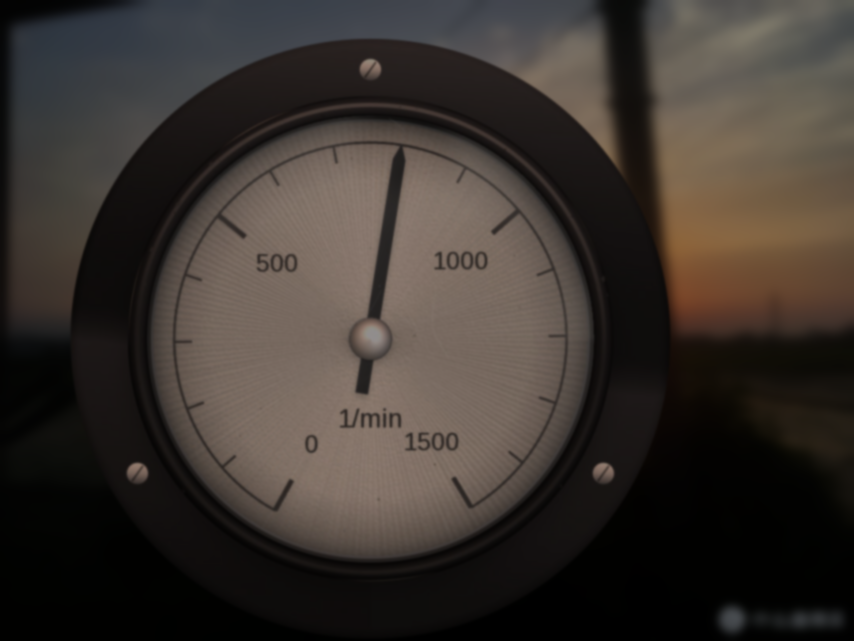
rpm 800
